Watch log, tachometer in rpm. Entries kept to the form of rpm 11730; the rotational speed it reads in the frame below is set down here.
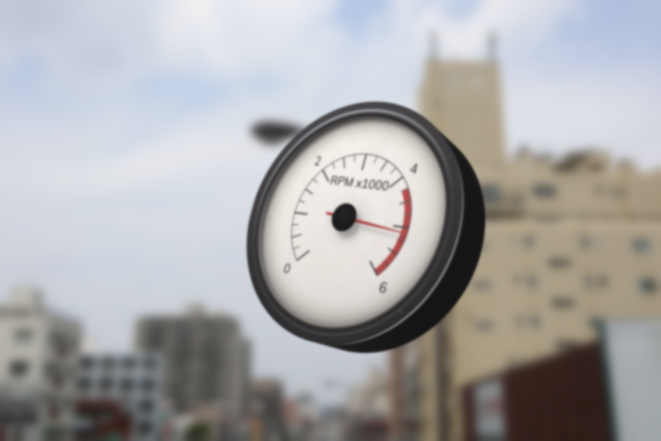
rpm 5125
